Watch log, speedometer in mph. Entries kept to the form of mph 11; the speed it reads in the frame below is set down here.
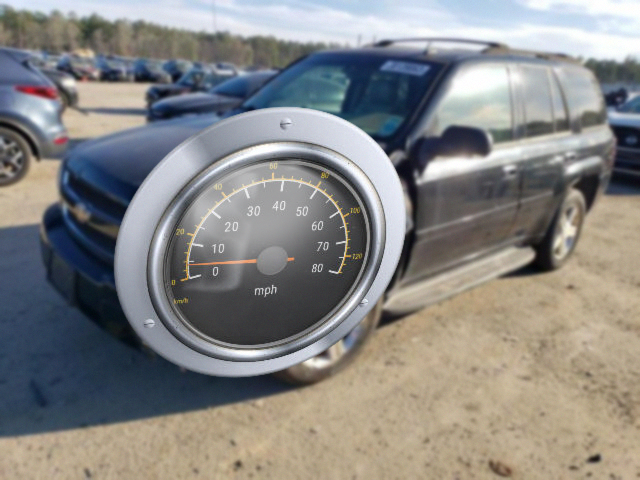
mph 5
